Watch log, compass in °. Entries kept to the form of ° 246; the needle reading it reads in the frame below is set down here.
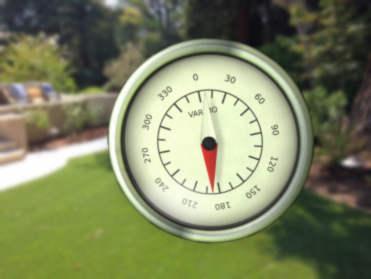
° 187.5
